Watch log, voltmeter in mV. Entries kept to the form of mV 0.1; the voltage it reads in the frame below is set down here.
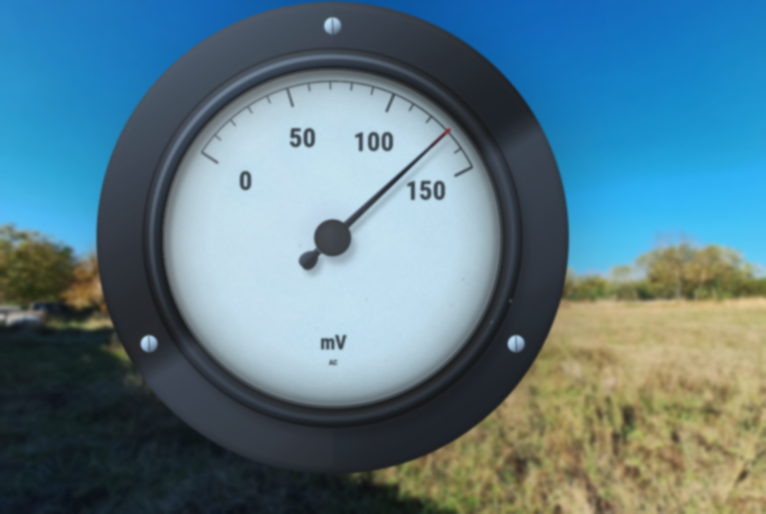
mV 130
